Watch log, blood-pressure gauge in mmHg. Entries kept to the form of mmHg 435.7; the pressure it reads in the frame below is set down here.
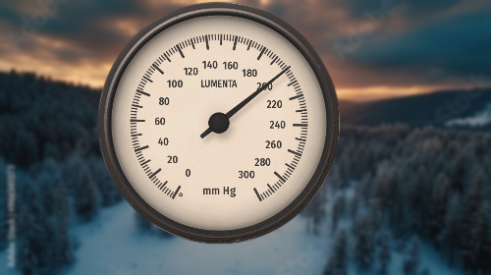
mmHg 200
